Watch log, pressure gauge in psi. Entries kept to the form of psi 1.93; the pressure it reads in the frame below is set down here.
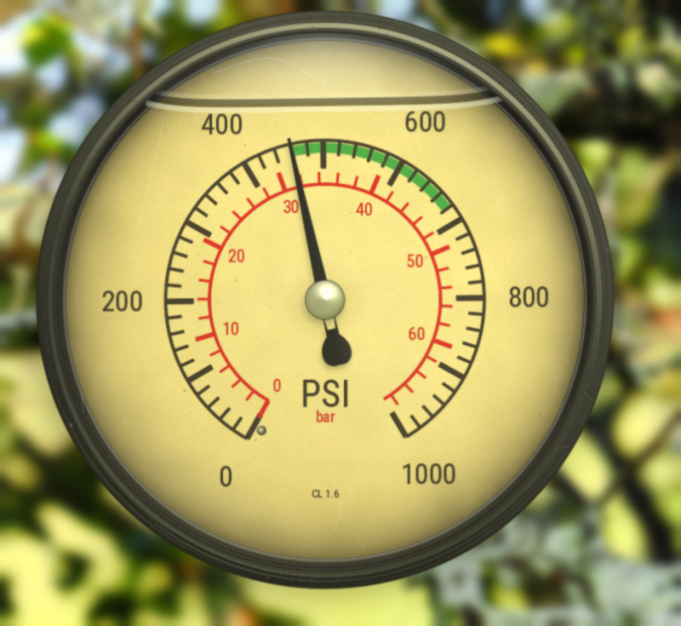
psi 460
